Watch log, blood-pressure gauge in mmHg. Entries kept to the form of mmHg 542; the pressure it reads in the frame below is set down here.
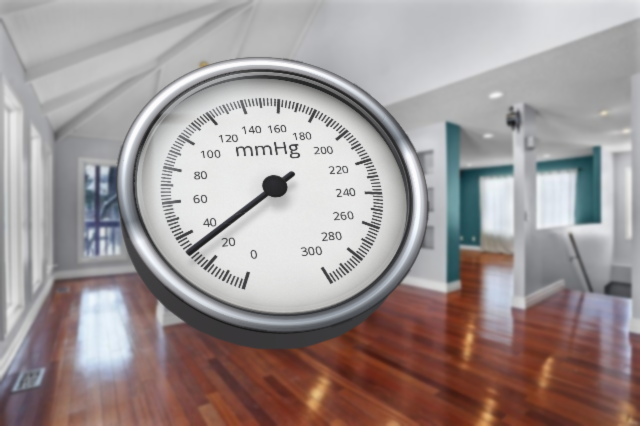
mmHg 30
